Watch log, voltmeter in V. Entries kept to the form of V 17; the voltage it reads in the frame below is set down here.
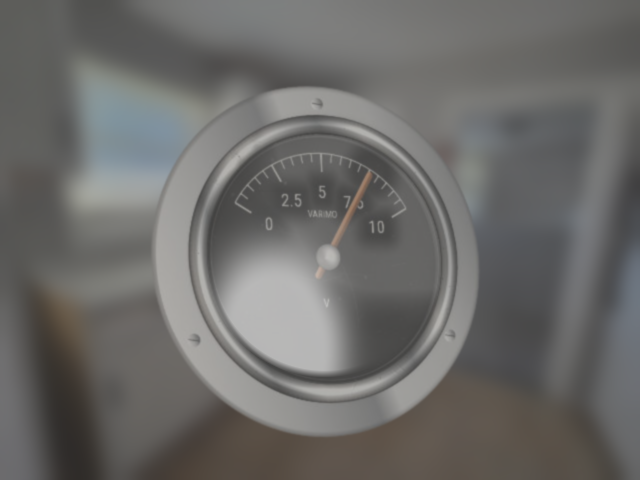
V 7.5
